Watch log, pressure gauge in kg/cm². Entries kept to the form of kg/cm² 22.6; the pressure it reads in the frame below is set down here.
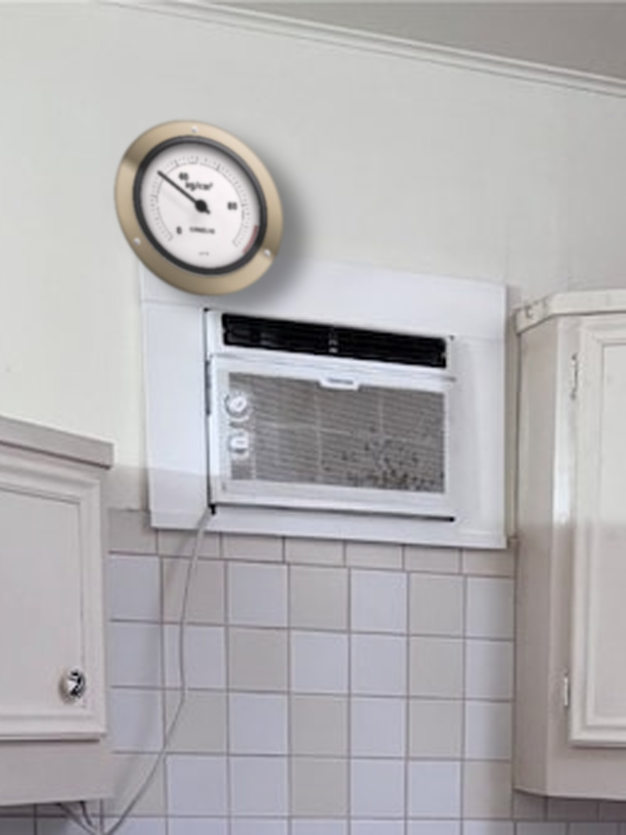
kg/cm² 30
